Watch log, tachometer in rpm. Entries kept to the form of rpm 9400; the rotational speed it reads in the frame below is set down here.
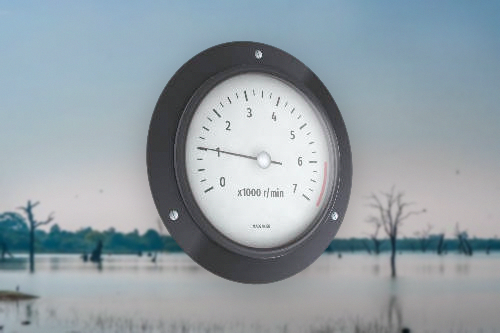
rpm 1000
